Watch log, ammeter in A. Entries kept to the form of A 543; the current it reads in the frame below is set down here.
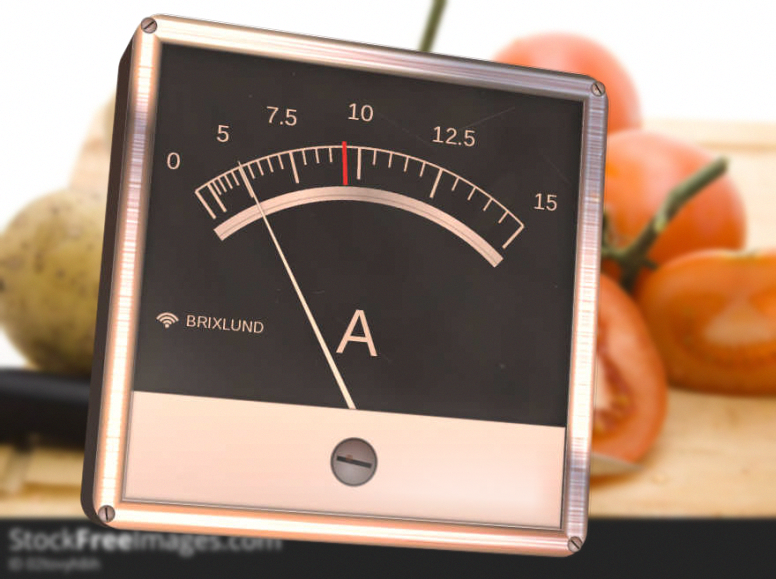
A 5
